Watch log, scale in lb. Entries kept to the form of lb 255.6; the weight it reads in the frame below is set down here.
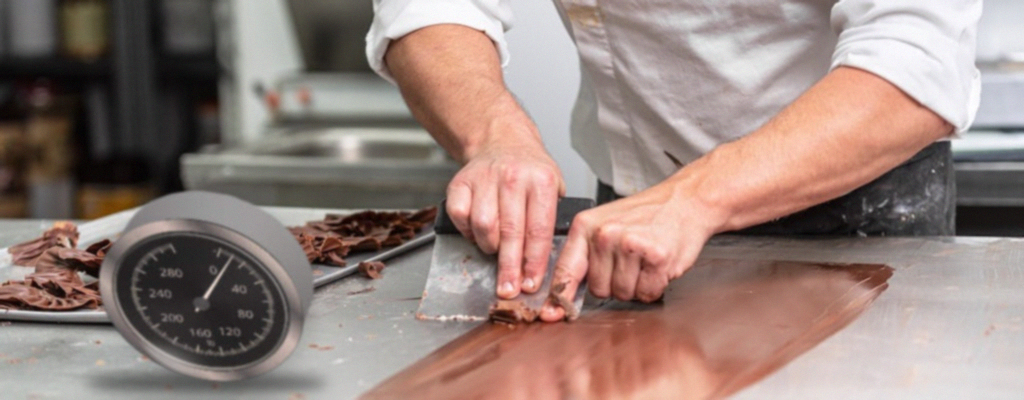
lb 10
